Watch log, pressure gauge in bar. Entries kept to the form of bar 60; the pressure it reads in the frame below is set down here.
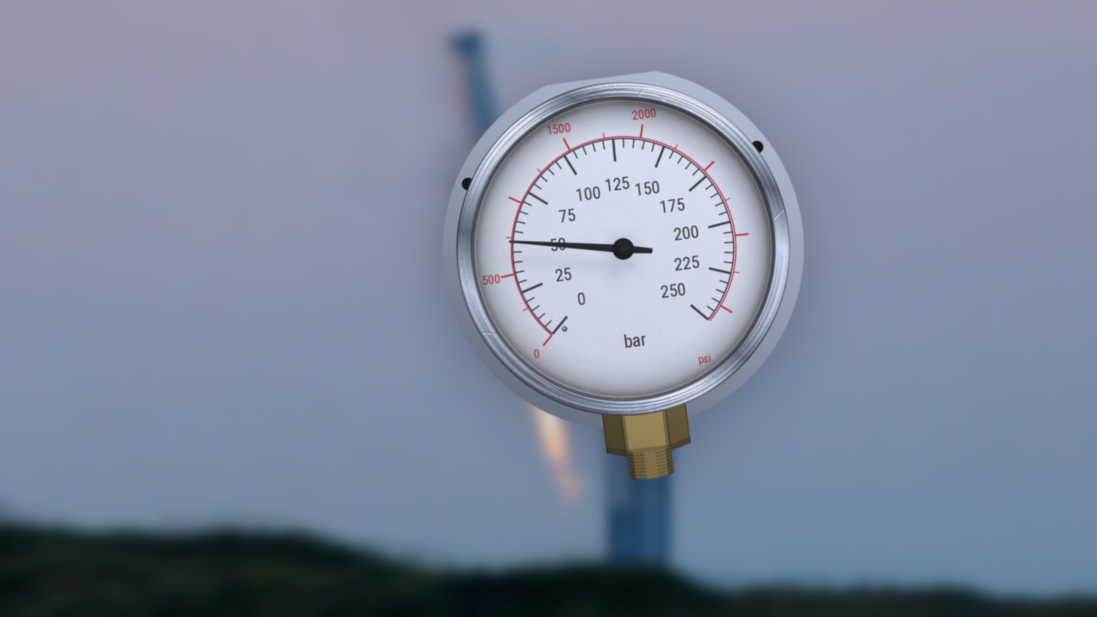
bar 50
